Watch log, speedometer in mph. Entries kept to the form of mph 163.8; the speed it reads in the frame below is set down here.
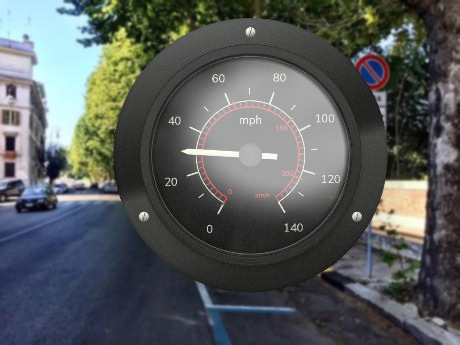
mph 30
